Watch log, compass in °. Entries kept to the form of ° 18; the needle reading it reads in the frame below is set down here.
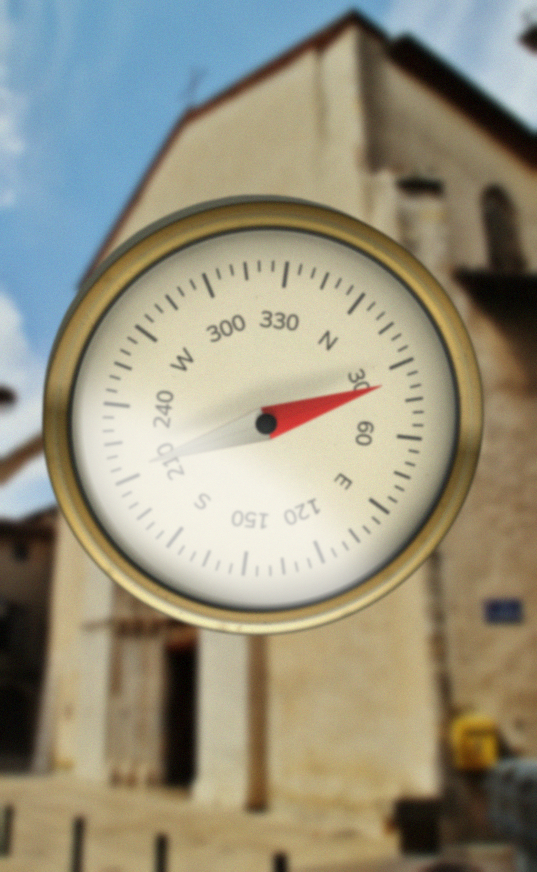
° 35
